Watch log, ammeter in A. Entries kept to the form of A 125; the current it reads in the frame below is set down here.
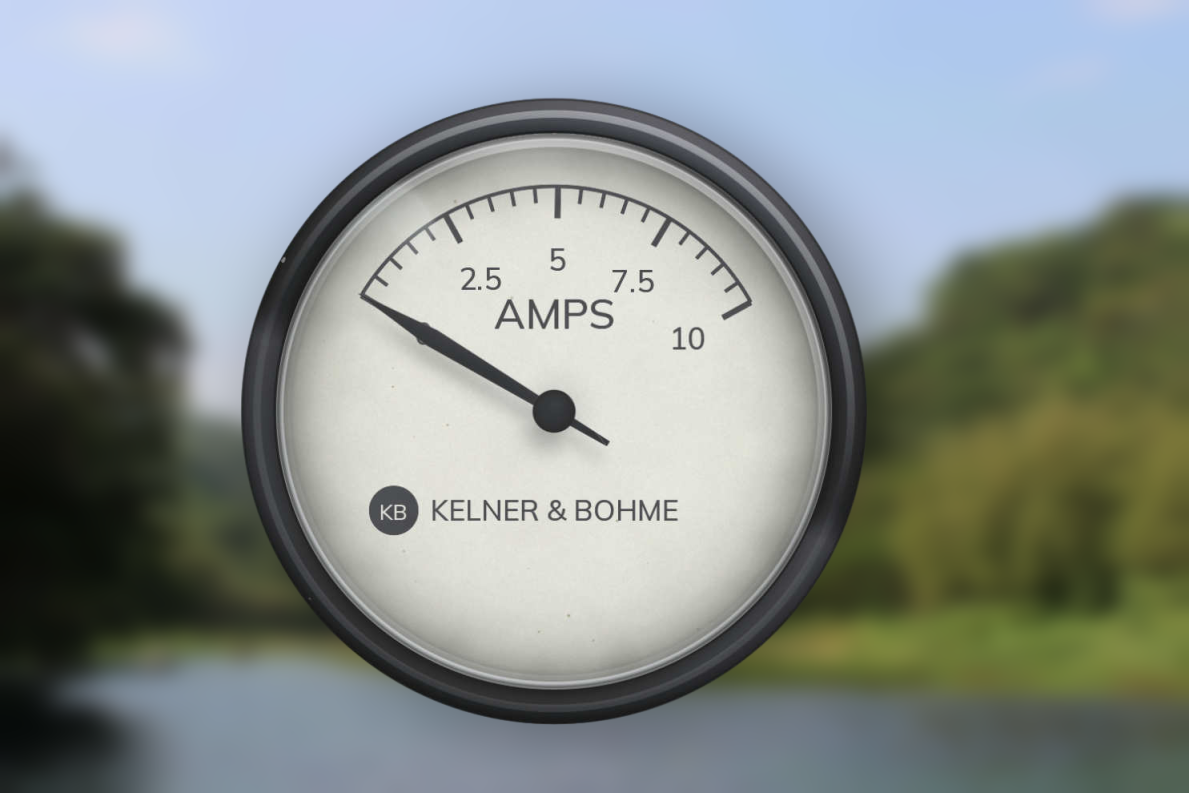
A 0
